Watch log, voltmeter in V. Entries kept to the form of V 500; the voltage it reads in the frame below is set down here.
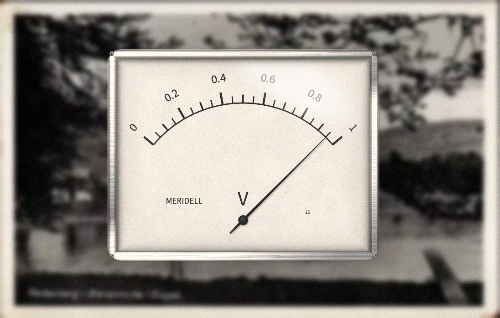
V 0.95
